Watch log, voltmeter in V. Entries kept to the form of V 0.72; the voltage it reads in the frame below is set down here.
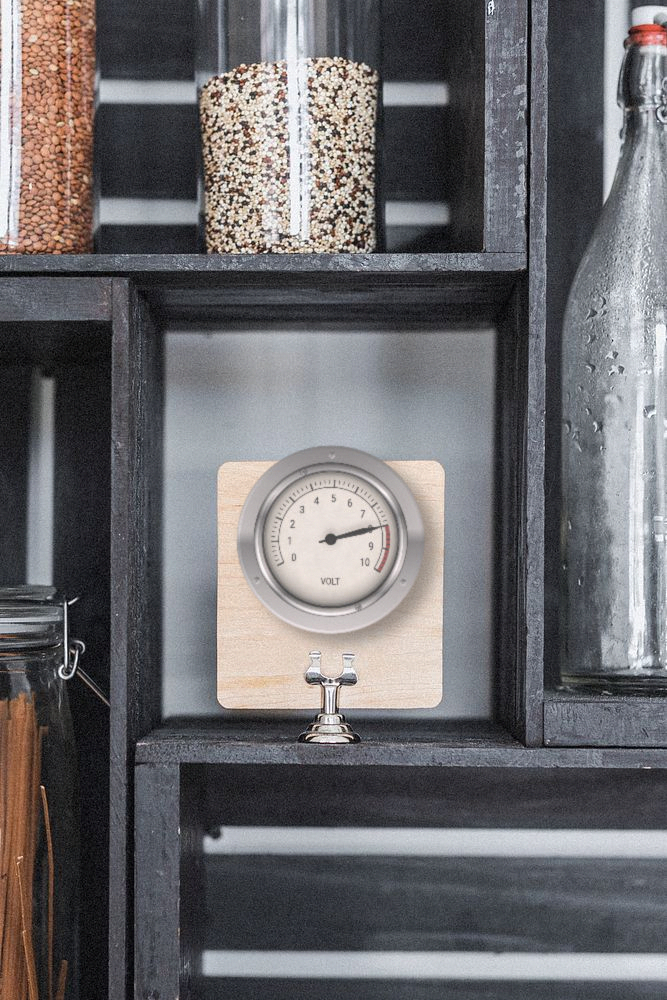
V 8
